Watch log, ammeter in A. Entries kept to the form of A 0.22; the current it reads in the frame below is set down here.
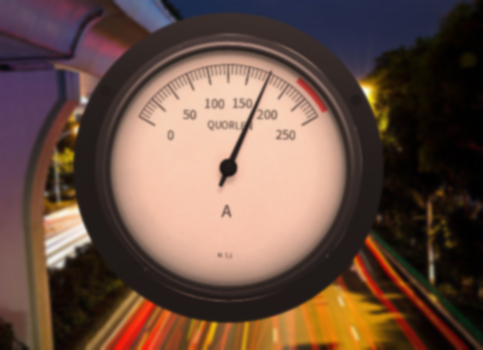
A 175
